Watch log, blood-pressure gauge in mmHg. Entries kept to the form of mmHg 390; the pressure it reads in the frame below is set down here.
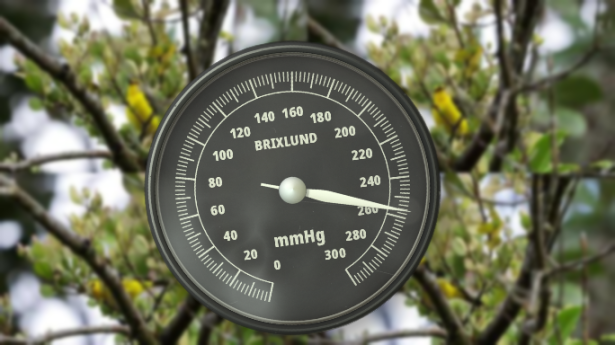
mmHg 256
